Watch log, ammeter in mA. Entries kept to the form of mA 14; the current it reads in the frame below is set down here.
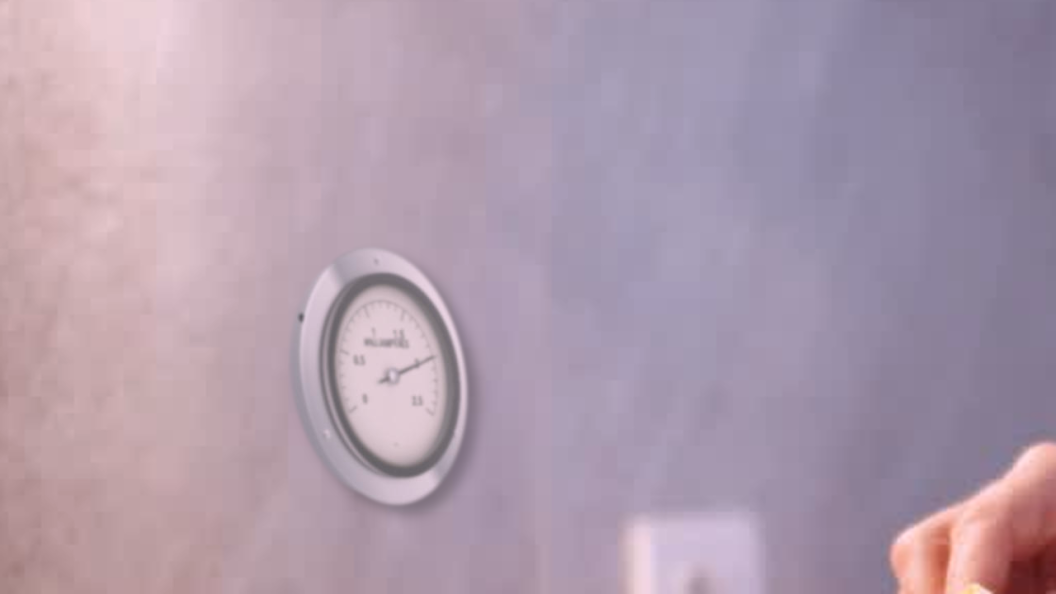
mA 2
